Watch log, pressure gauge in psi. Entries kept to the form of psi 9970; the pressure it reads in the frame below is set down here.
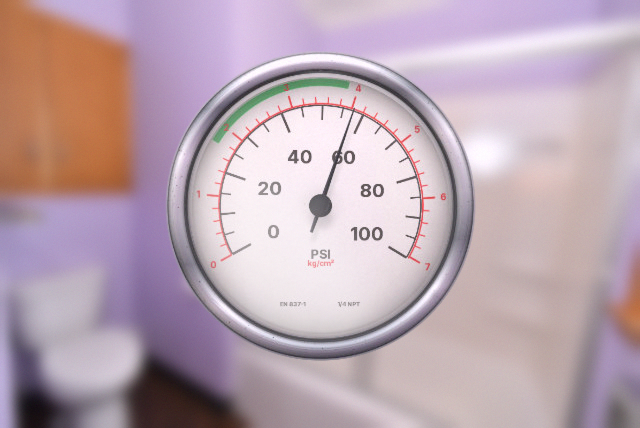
psi 57.5
